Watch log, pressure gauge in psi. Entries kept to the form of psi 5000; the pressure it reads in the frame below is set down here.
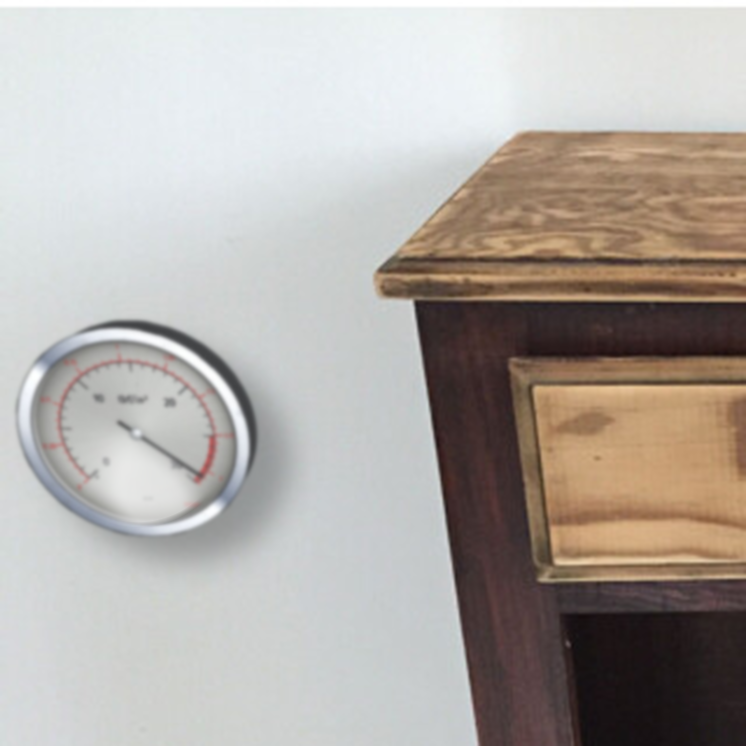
psi 29
